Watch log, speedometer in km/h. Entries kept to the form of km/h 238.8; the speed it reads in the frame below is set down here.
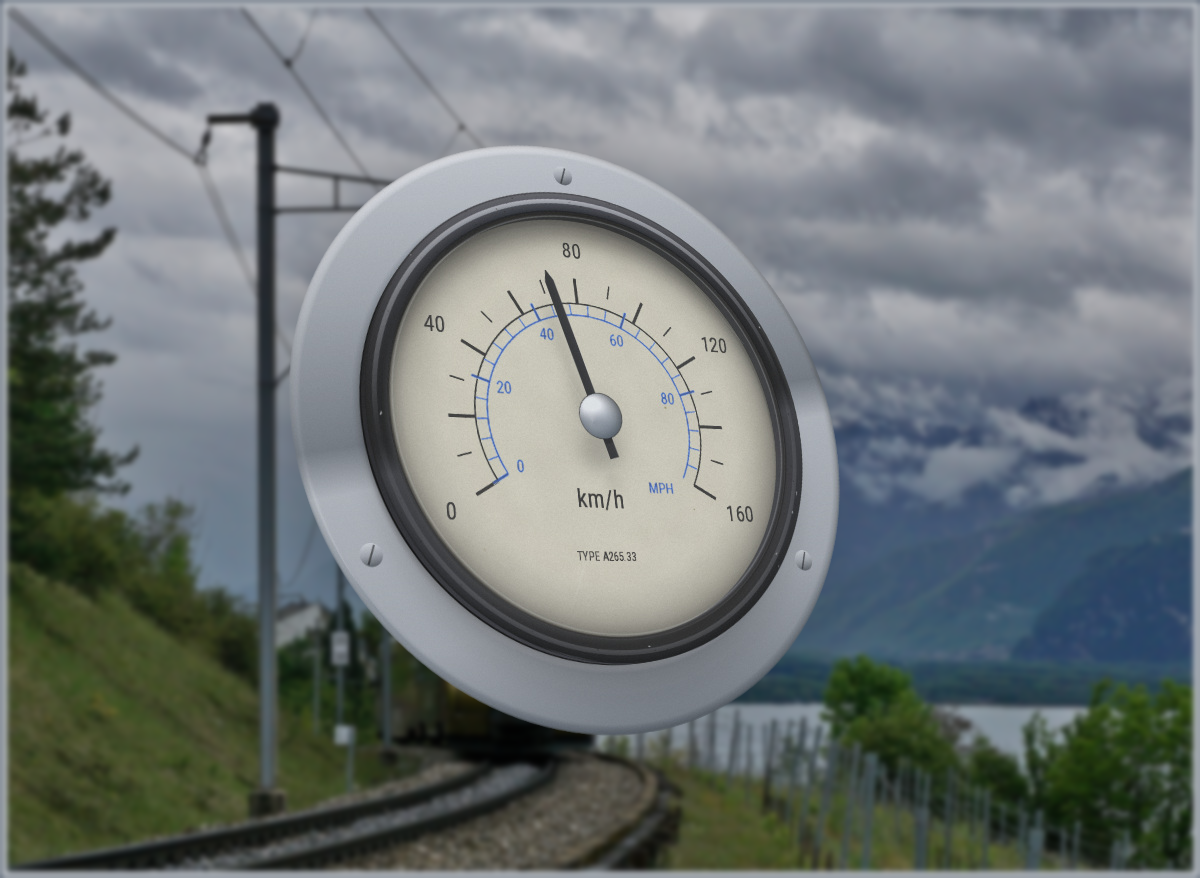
km/h 70
